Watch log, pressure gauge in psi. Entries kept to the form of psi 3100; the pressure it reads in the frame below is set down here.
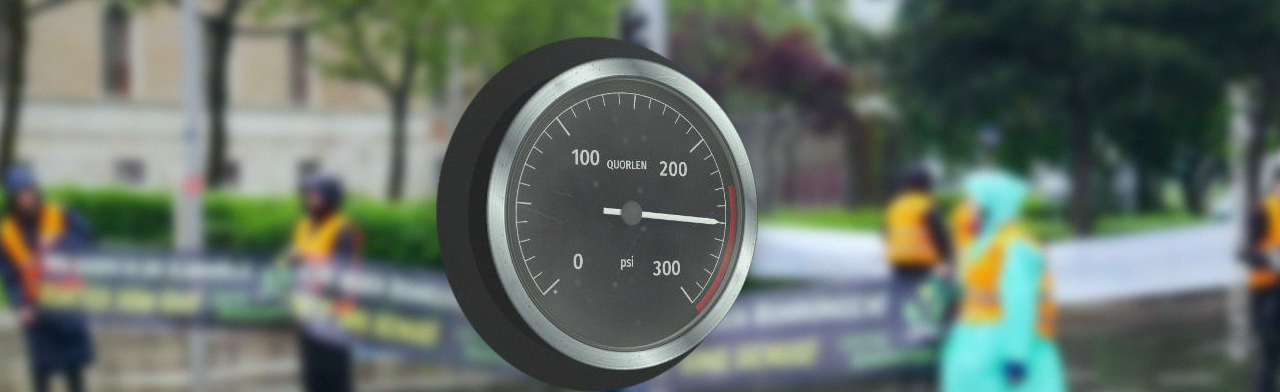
psi 250
